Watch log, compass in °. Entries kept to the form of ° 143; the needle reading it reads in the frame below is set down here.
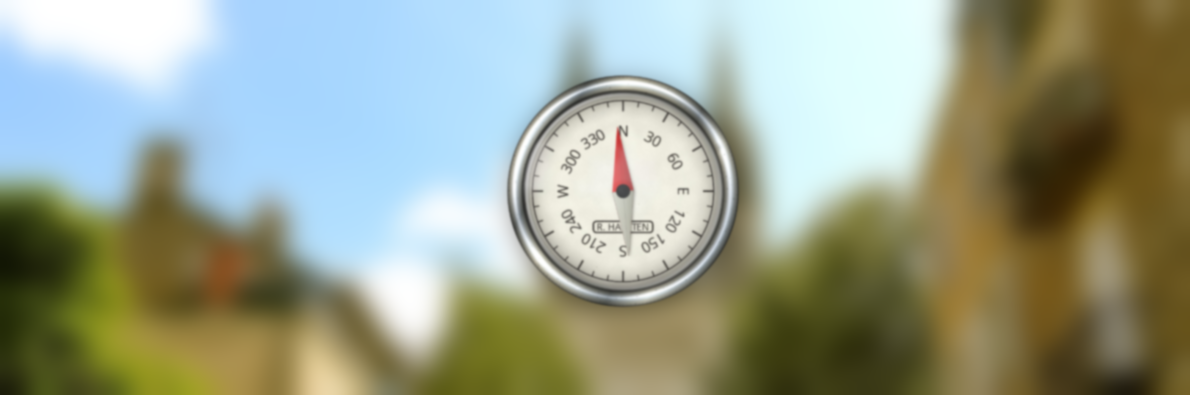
° 355
